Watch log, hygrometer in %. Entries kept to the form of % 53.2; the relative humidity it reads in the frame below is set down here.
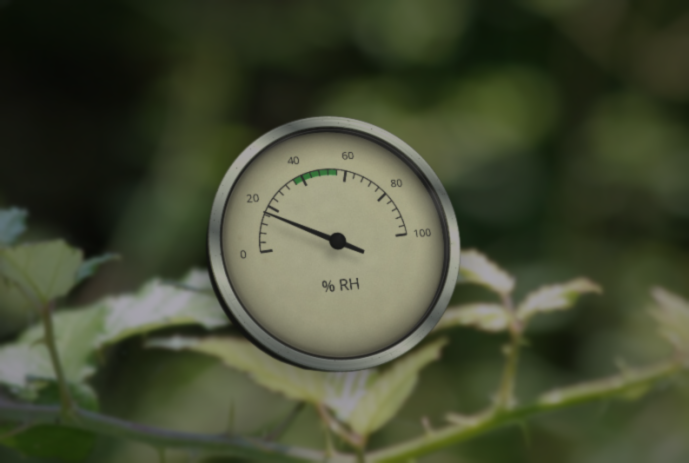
% 16
